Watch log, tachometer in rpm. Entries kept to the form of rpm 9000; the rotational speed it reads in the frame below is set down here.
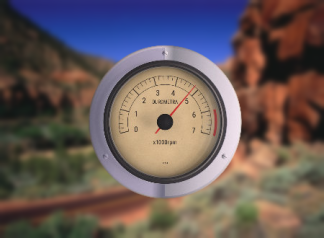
rpm 4800
